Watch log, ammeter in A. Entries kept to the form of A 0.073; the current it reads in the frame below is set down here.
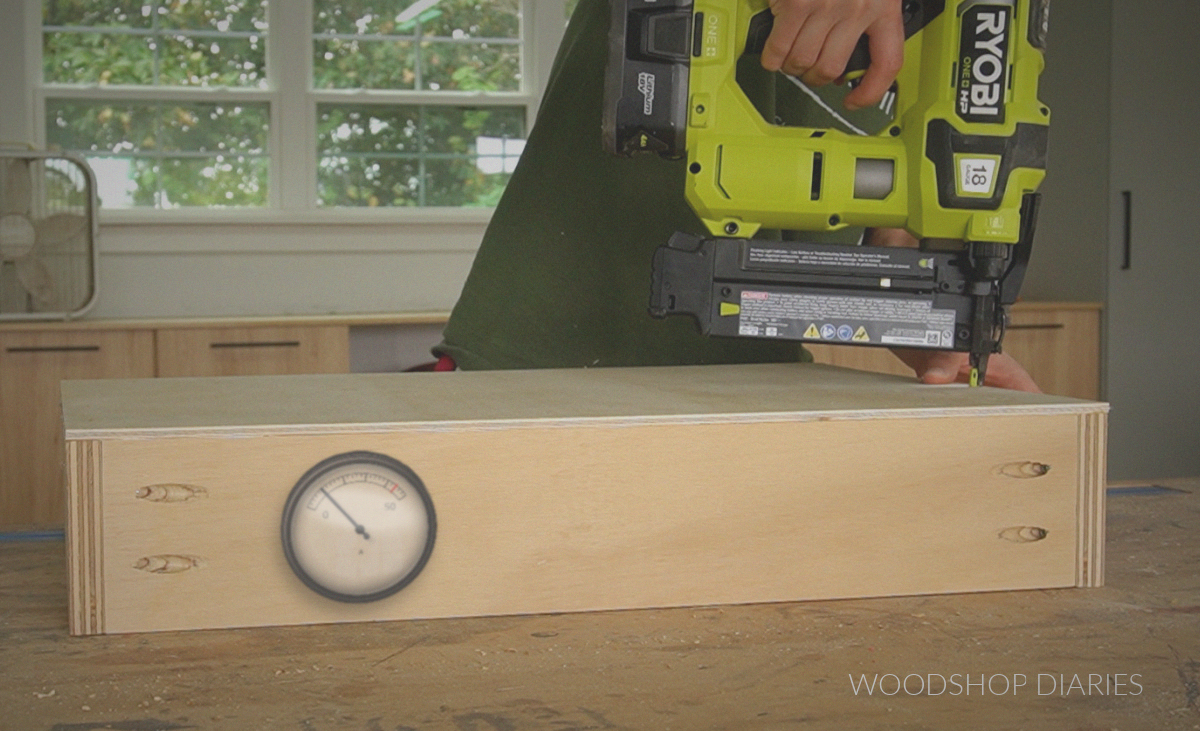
A 10
